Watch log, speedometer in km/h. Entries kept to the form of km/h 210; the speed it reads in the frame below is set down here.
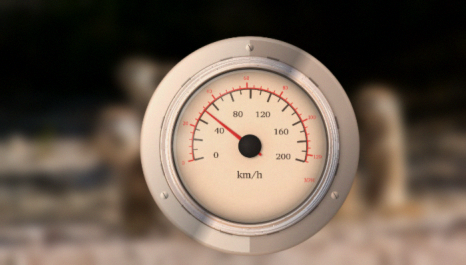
km/h 50
